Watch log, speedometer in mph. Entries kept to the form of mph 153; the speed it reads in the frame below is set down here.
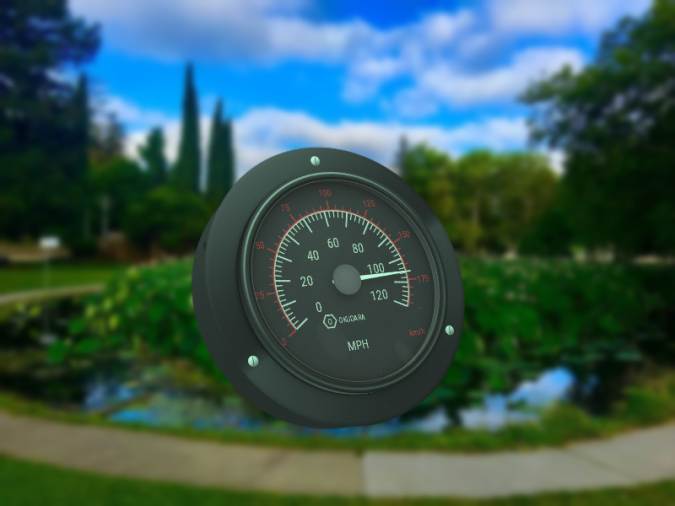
mph 106
